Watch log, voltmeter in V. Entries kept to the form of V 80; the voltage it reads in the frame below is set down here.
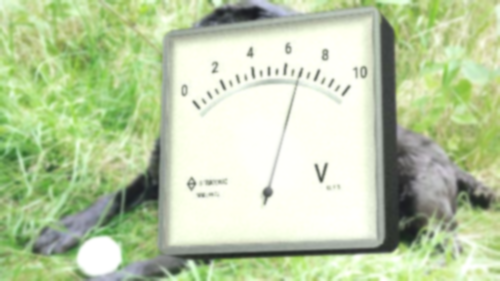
V 7
